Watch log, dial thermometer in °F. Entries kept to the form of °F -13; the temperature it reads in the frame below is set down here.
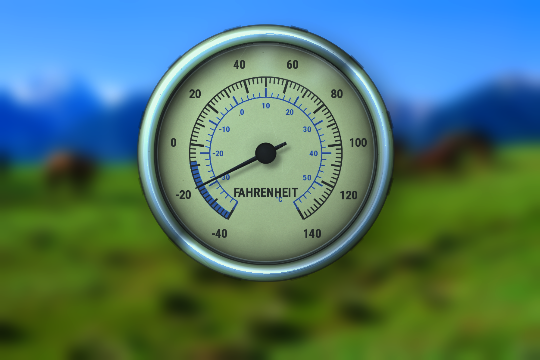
°F -20
